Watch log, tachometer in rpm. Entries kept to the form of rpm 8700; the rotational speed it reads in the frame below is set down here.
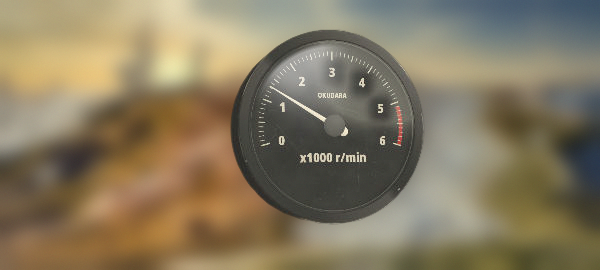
rpm 1300
